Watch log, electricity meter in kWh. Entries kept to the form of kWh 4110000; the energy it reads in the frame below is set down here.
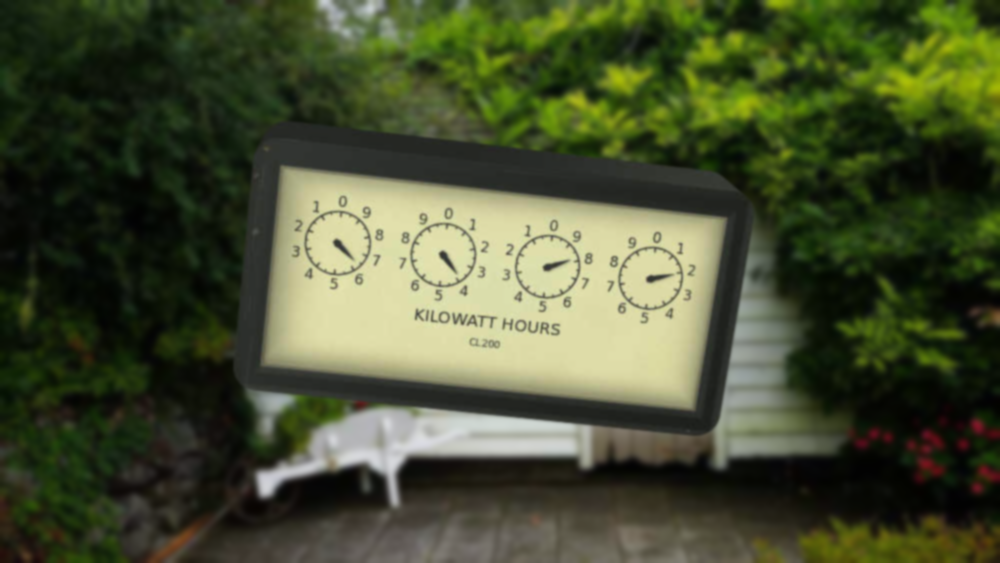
kWh 6382
